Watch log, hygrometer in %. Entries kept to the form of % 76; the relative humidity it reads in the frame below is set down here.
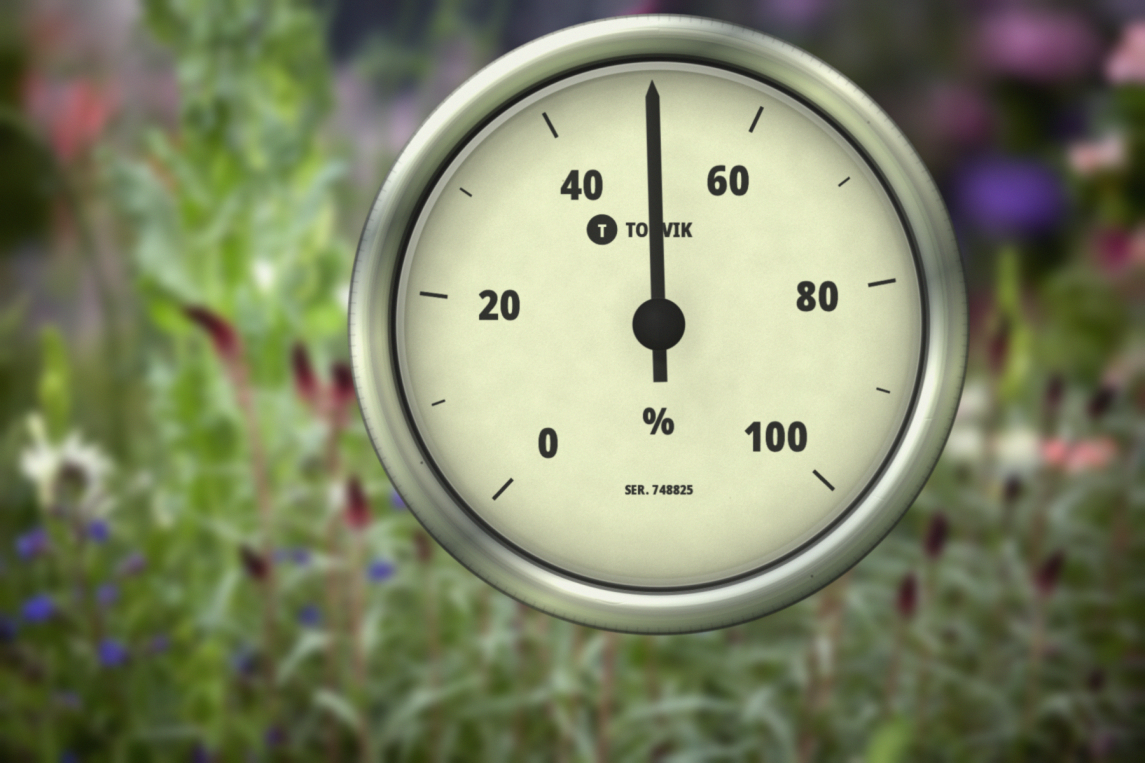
% 50
